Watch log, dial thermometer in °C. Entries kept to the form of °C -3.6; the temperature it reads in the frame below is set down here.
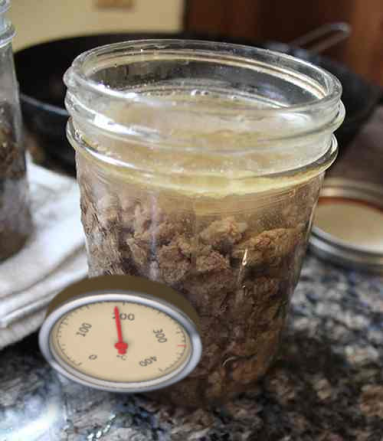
°C 190
